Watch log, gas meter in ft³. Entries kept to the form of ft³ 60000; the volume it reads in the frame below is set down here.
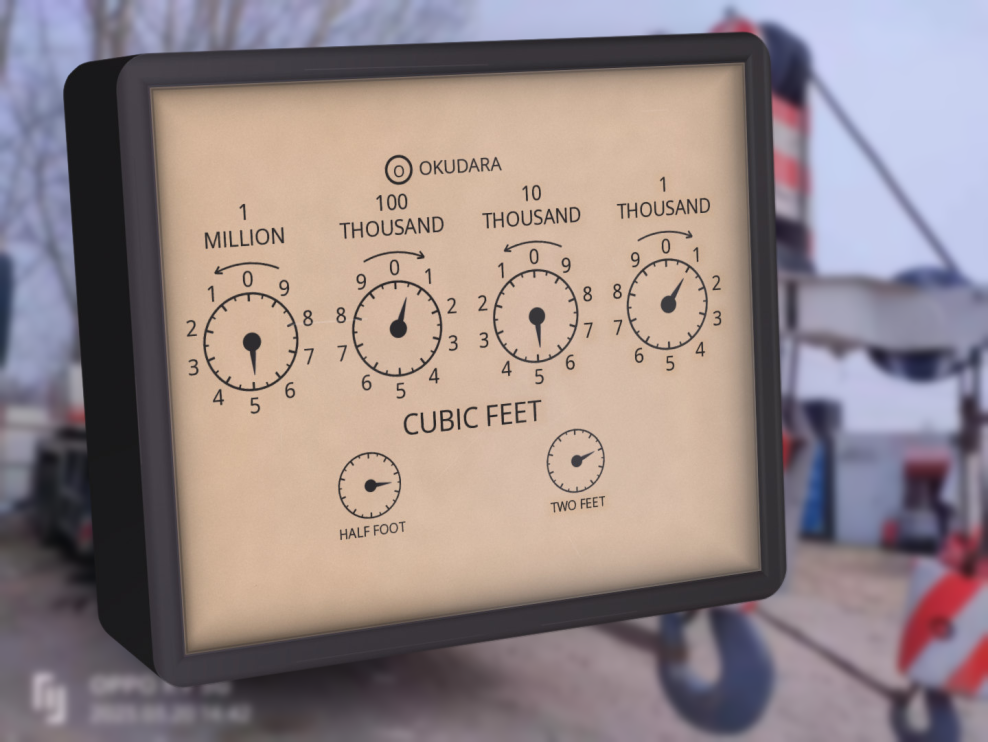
ft³ 505100
